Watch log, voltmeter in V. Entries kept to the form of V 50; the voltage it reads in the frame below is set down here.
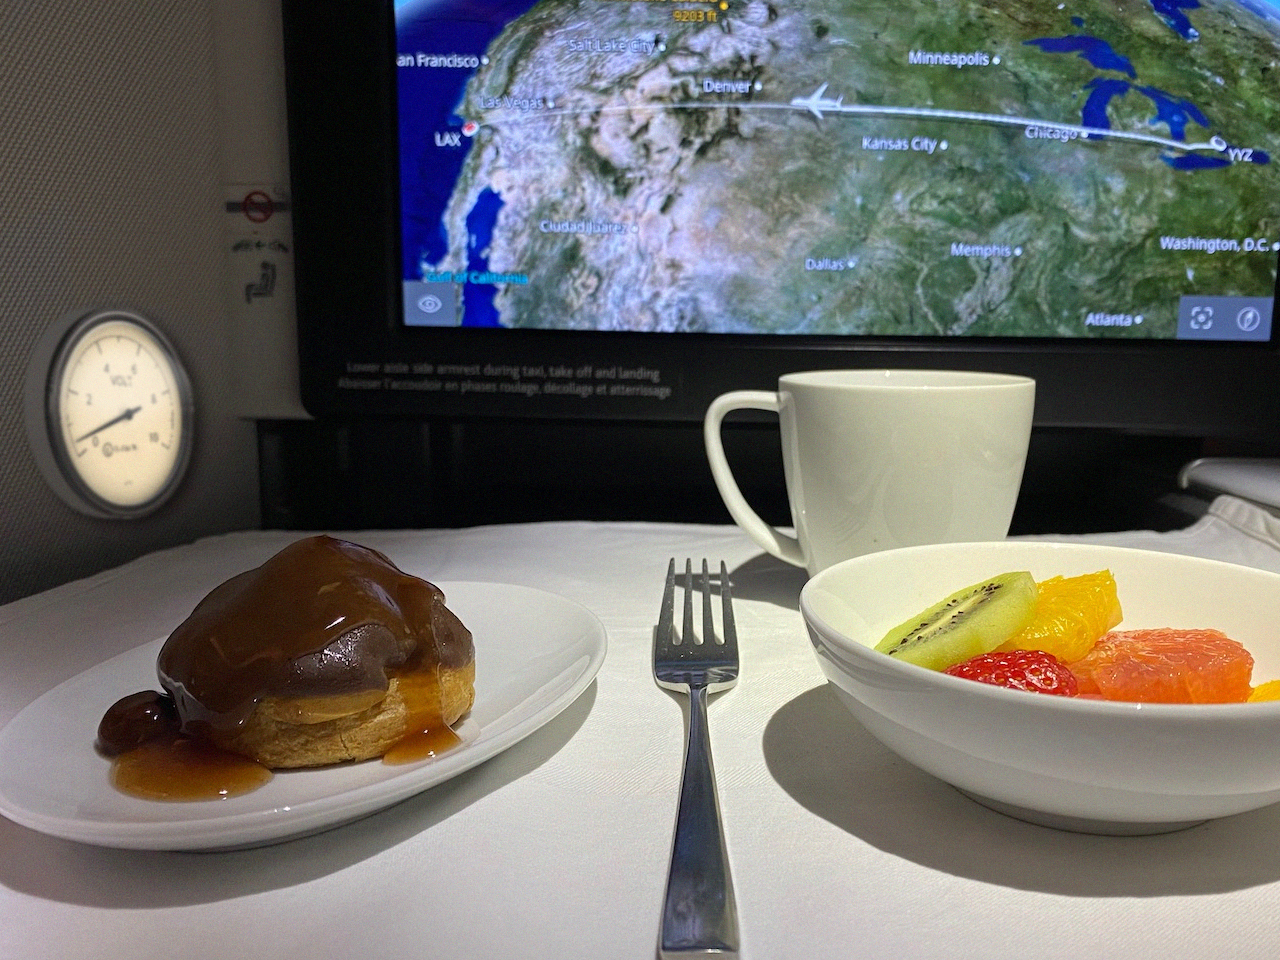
V 0.5
